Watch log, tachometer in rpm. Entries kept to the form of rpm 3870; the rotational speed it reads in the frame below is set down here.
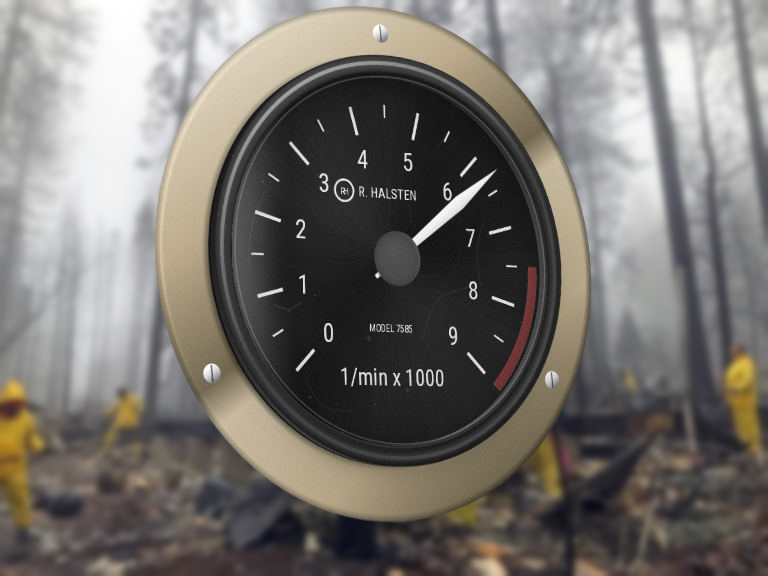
rpm 6250
